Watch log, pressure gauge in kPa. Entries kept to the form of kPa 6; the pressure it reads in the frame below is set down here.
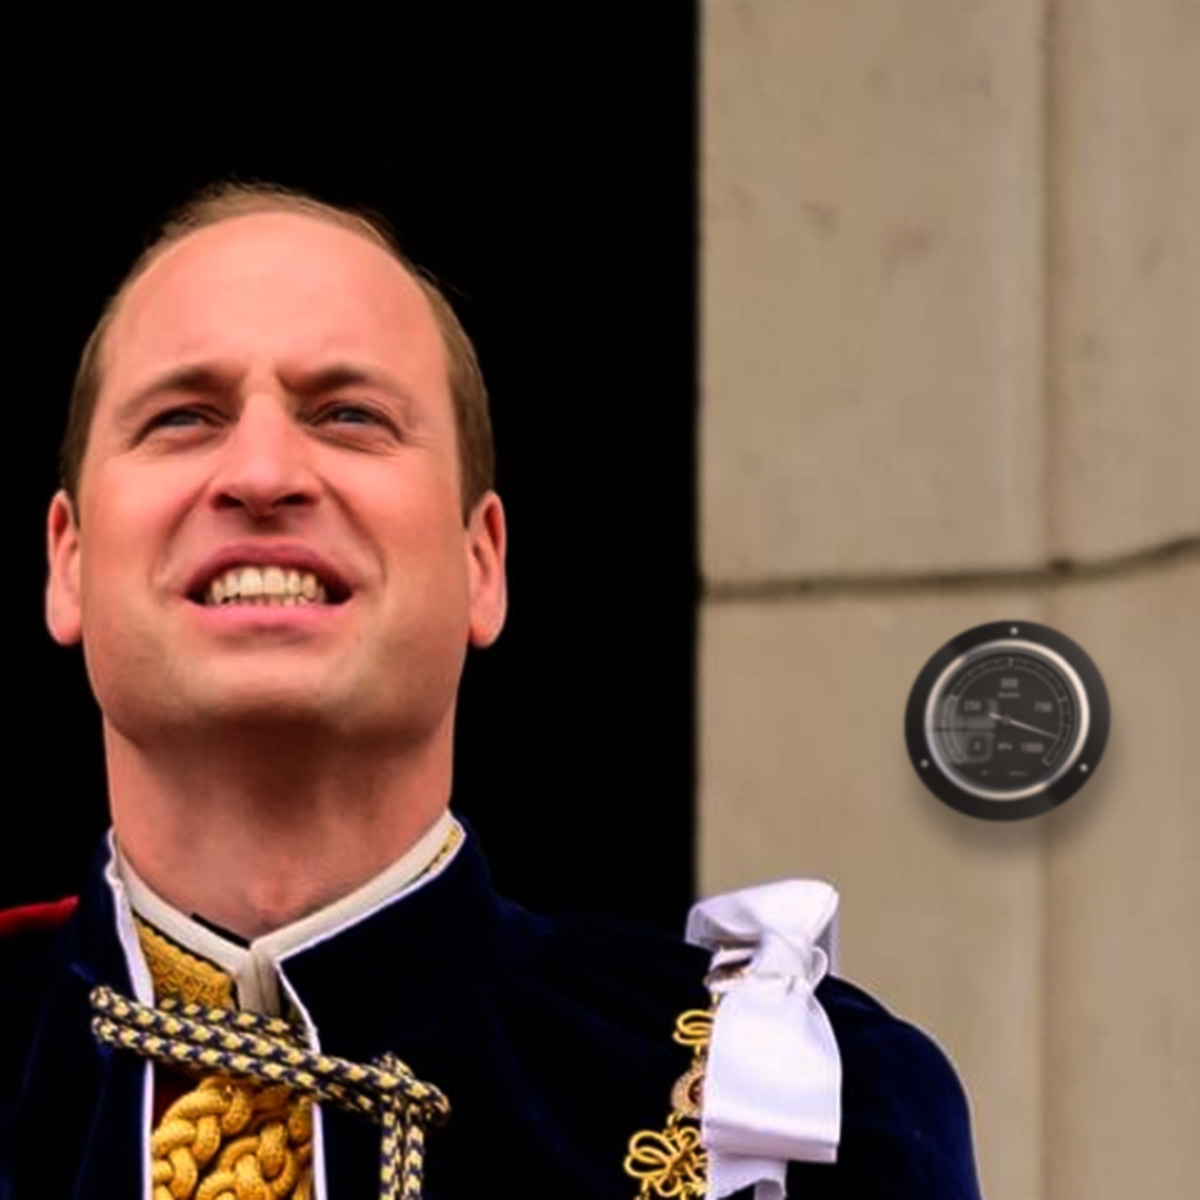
kPa 900
